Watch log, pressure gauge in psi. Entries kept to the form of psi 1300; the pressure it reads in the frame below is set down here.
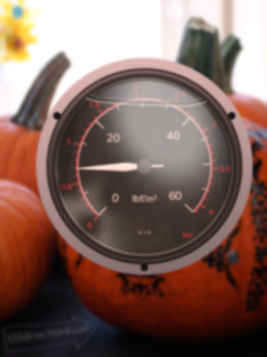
psi 10
